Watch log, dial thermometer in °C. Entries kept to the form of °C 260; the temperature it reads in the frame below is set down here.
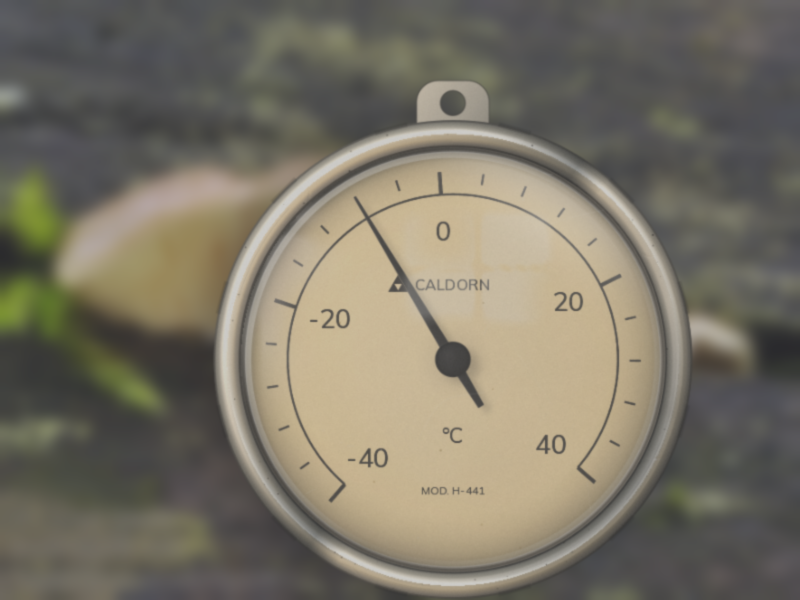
°C -8
